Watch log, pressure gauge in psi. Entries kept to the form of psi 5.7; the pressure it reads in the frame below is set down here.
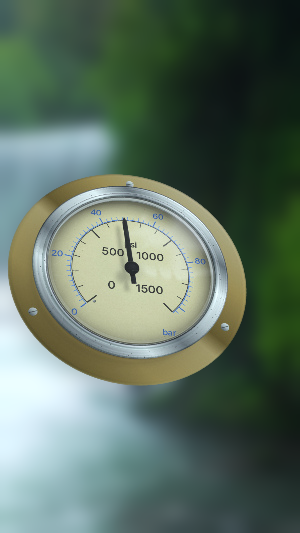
psi 700
